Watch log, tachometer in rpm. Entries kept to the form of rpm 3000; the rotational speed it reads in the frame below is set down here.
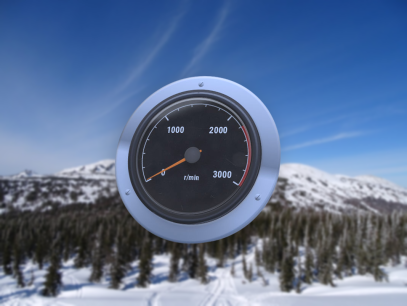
rpm 0
